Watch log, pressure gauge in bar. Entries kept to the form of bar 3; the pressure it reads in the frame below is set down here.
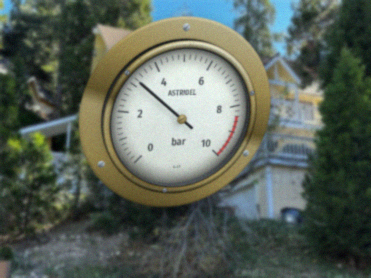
bar 3.2
